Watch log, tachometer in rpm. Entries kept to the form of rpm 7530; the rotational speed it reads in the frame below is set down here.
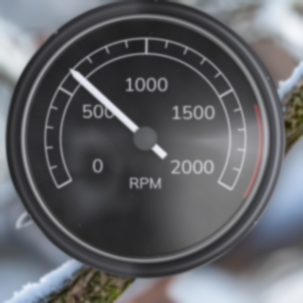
rpm 600
